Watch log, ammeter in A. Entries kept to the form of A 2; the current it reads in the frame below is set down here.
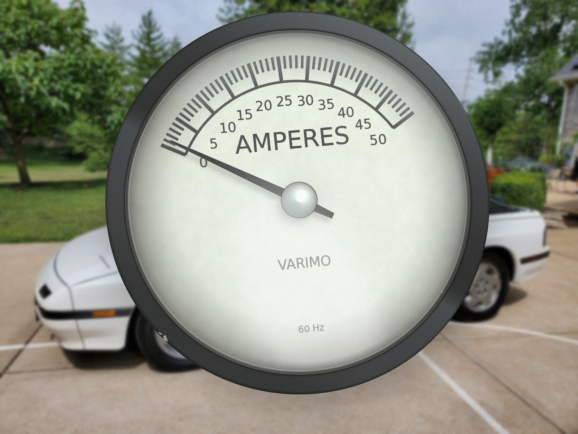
A 1
